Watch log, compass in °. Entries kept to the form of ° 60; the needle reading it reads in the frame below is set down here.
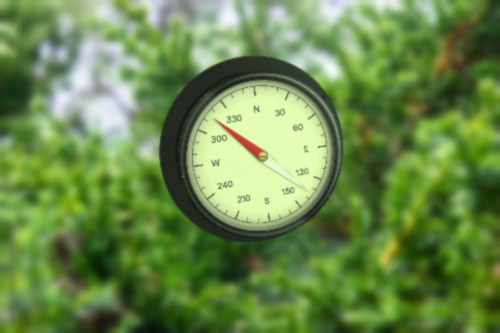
° 315
